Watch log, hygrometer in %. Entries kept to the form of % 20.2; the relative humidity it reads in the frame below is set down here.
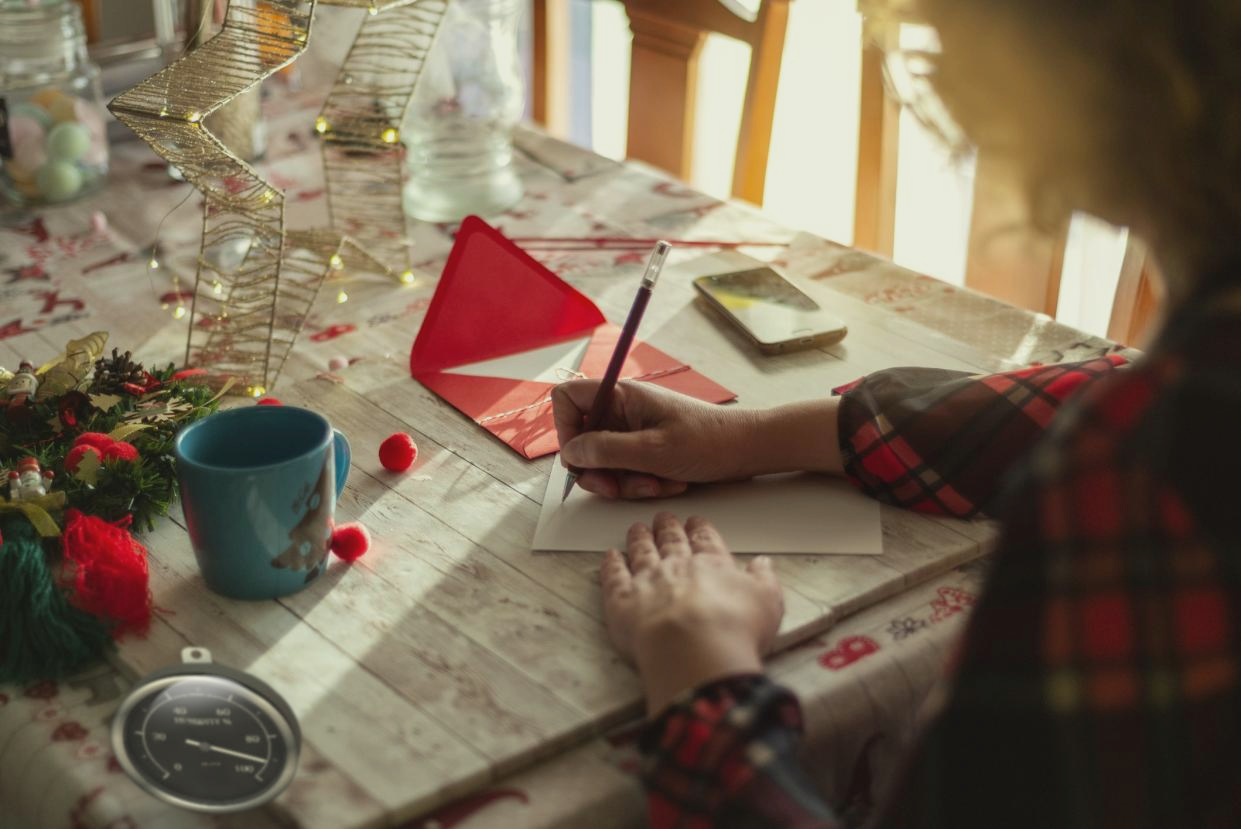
% 90
